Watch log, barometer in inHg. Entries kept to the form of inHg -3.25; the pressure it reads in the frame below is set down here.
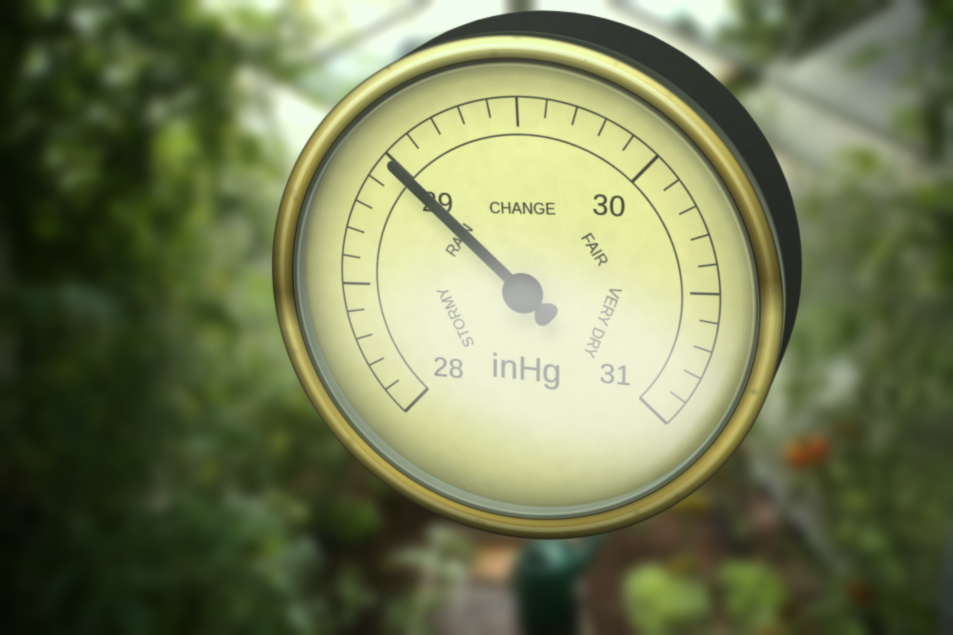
inHg 29
